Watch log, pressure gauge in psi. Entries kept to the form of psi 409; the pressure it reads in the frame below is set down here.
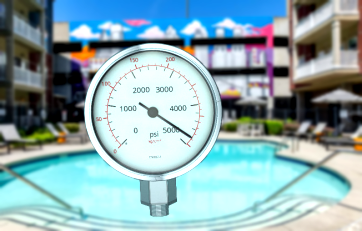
psi 4800
